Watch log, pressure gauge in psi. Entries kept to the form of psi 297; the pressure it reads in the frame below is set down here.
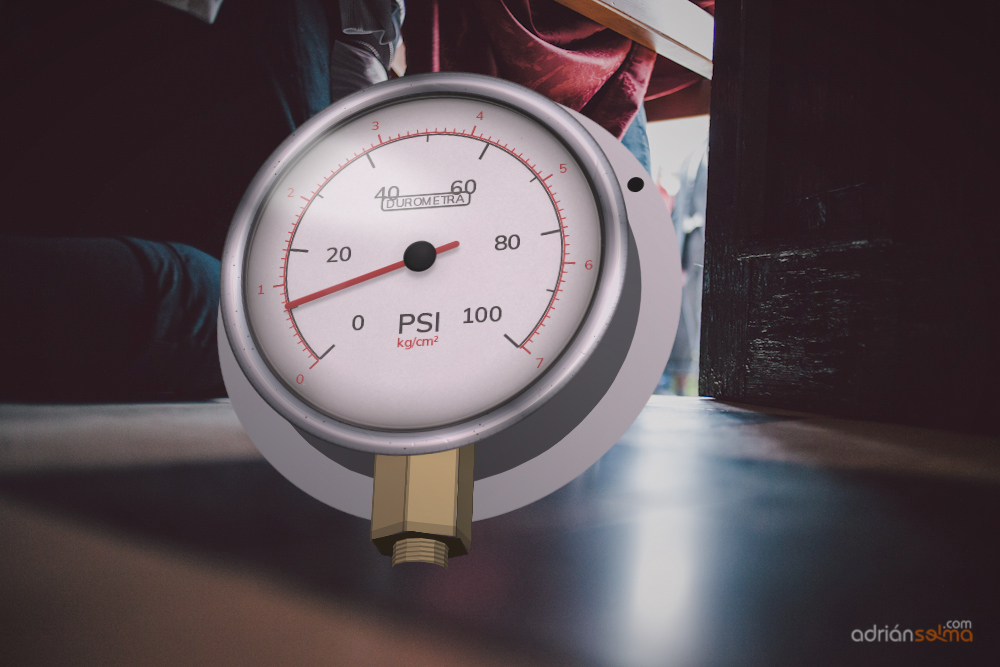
psi 10
